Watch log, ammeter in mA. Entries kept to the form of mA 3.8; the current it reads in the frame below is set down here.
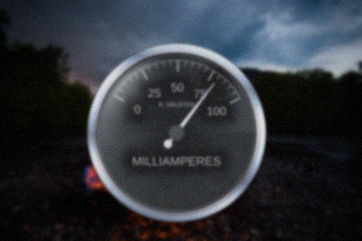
mA 80
